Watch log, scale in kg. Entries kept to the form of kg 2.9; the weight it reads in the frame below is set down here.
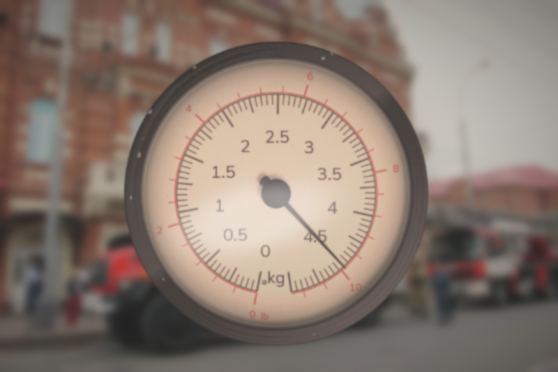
kg 4.5
